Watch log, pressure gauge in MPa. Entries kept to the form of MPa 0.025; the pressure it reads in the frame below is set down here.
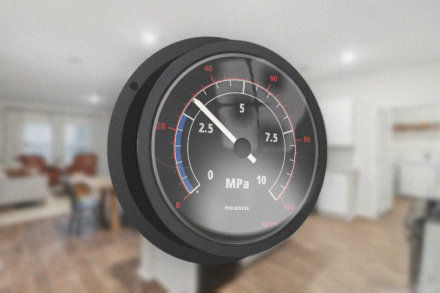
MPa 3
